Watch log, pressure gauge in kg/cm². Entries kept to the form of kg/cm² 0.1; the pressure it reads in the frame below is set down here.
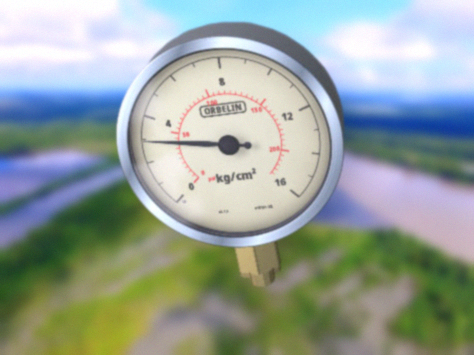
kg/cm² 3
